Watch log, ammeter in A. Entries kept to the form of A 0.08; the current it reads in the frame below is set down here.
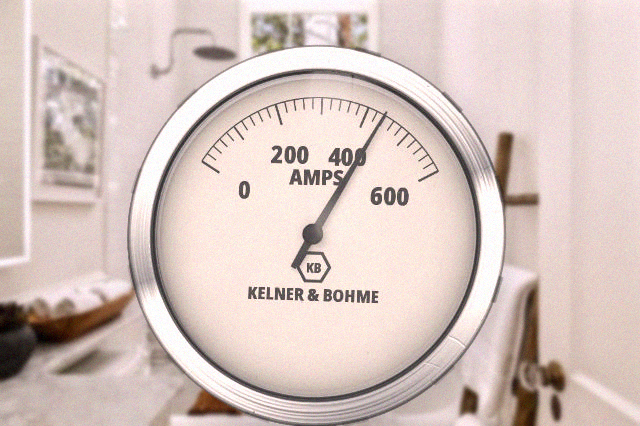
A 440
